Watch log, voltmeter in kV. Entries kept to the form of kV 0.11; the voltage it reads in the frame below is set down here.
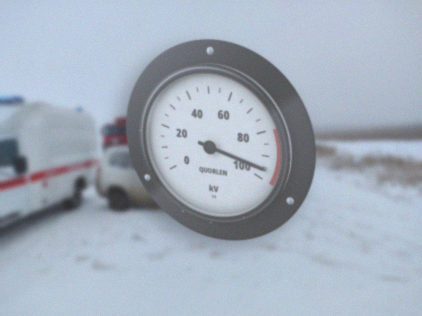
kV 95
